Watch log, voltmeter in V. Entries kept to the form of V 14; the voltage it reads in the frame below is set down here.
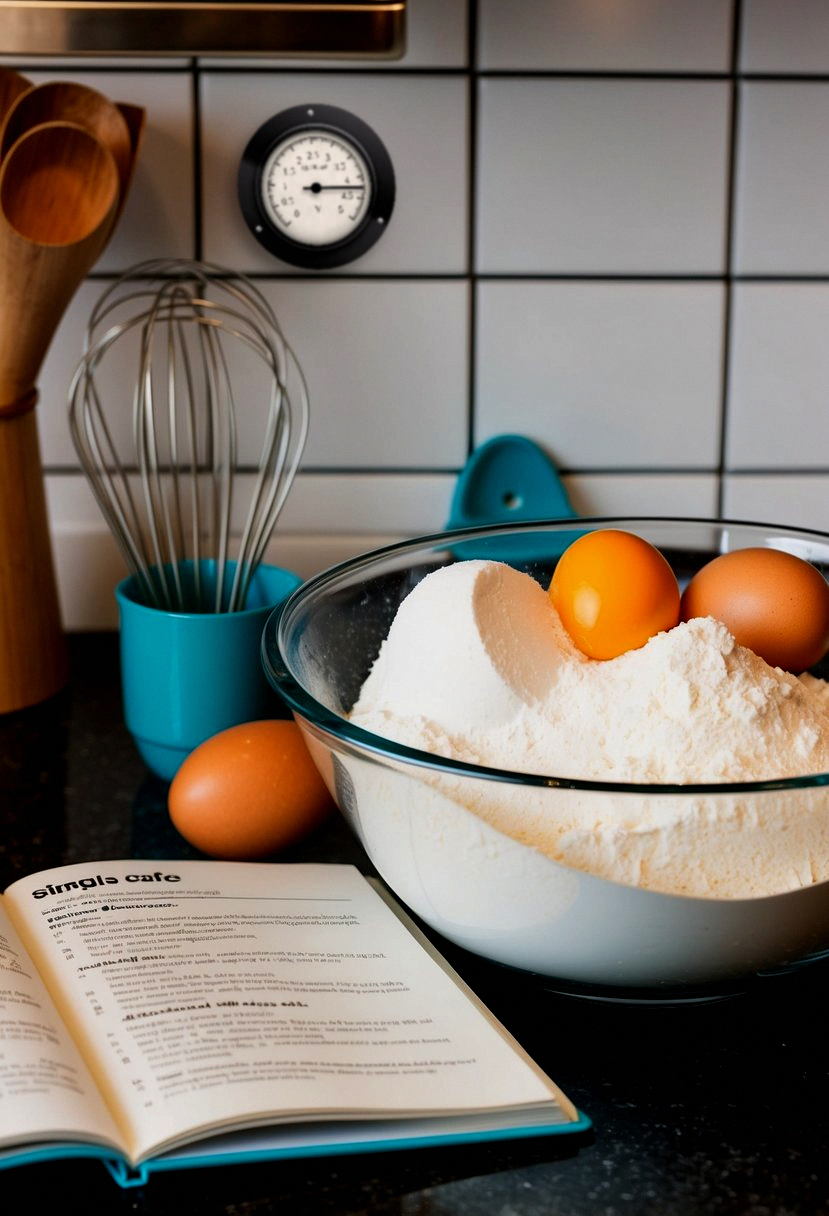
V 4.25
